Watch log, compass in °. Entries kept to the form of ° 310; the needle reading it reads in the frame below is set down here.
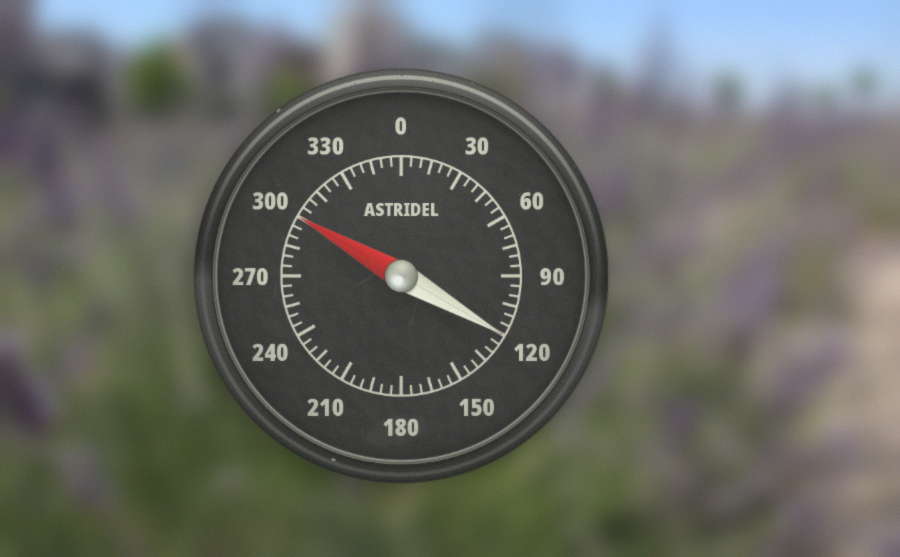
° 300
